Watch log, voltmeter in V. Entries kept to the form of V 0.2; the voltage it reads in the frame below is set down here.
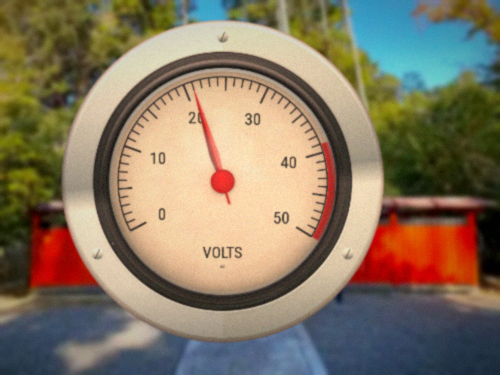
V 21
